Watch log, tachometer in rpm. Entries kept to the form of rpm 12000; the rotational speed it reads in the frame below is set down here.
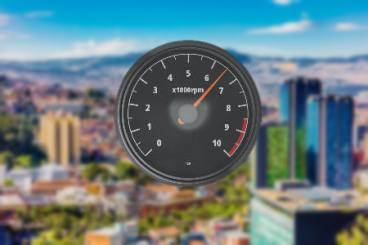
rpm 6500
